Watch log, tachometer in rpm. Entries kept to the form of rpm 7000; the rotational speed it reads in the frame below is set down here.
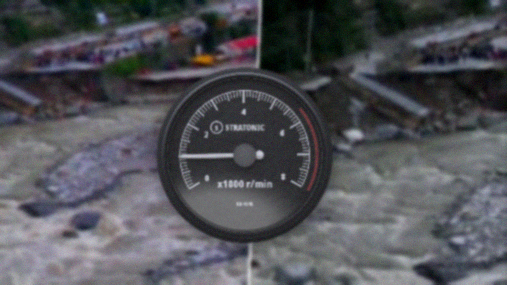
rpm 1000
